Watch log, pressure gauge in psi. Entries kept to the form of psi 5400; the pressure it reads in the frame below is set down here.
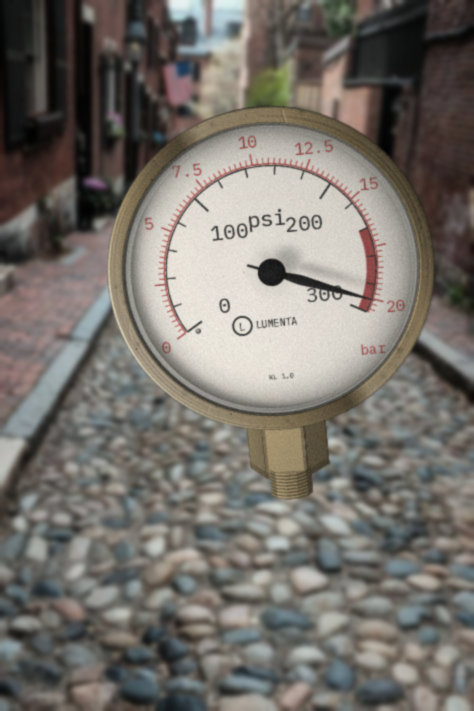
psi 290
